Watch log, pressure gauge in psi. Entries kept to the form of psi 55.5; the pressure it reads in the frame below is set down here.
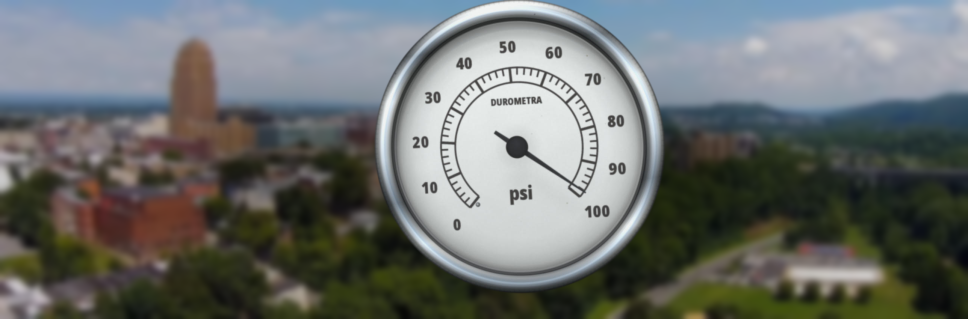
psi 98
